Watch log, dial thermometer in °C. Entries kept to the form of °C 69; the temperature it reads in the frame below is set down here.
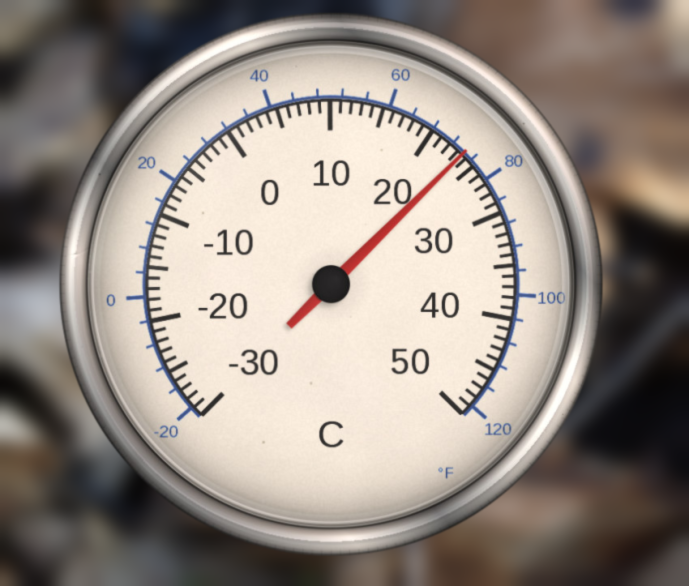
°C 23.5
